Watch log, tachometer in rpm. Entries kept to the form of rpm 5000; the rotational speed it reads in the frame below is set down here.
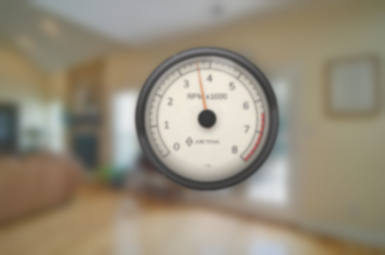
rpm 3600
